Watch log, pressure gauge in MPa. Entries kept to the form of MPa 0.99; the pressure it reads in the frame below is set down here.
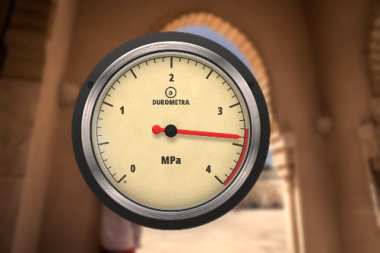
MPa 3.4
